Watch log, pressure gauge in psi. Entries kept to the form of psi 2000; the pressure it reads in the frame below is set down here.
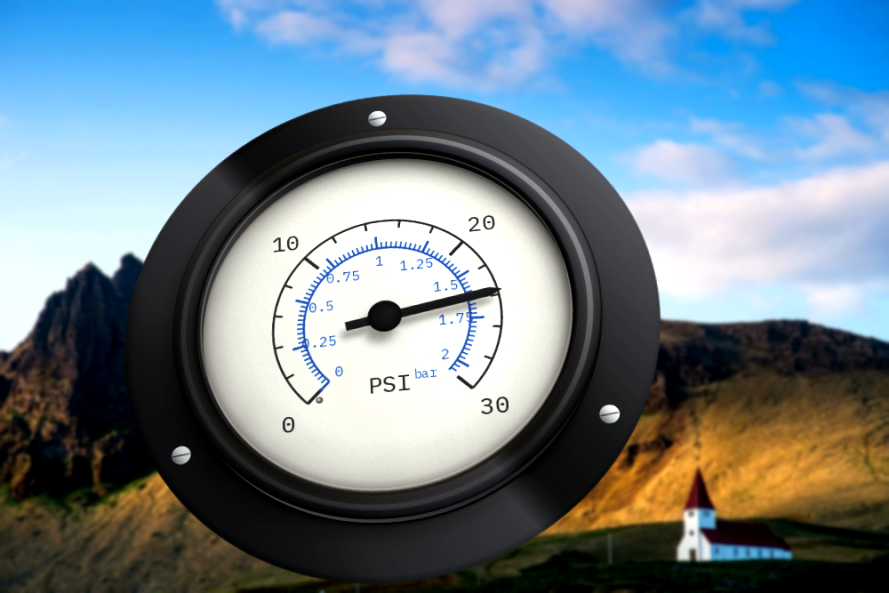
psi 24
